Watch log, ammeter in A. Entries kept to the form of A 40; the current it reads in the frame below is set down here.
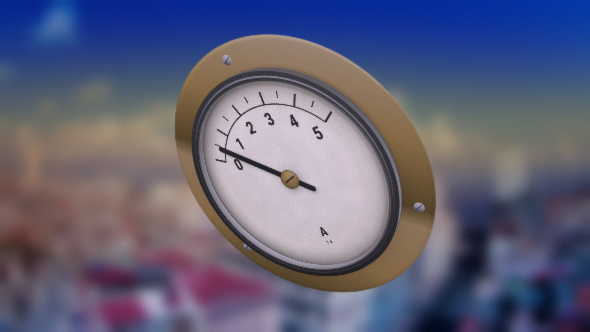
A 0.5
